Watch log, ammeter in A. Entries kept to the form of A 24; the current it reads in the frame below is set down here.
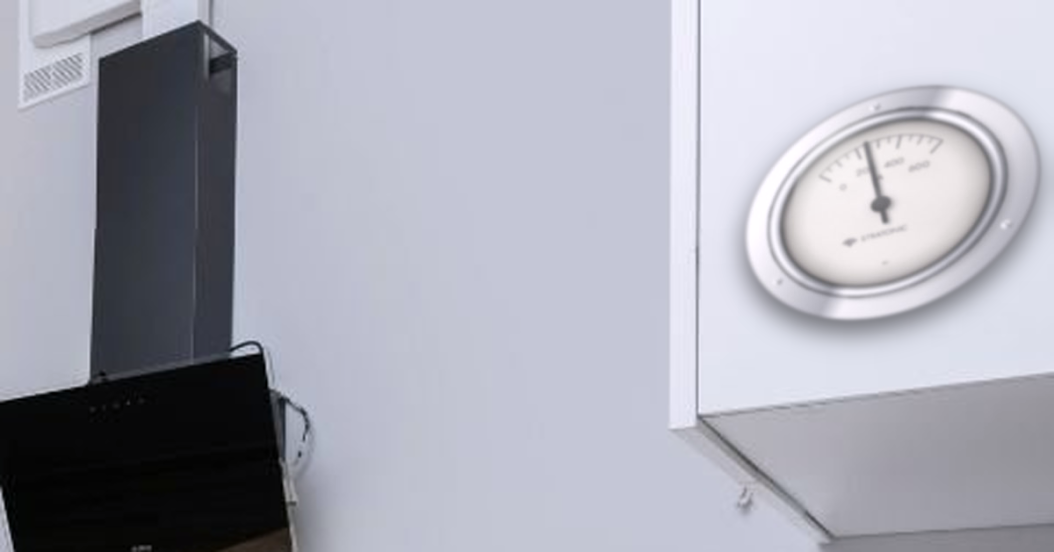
A 250
